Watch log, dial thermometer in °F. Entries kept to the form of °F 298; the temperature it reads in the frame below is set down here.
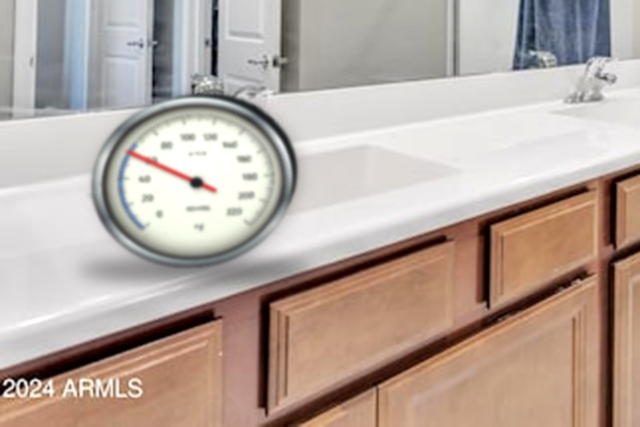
°F 60
